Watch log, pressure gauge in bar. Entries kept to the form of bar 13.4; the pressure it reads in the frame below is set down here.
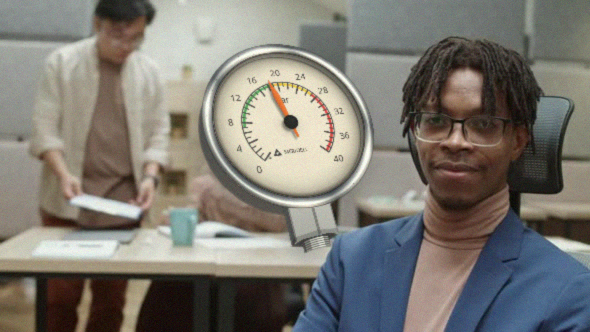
bar 18
